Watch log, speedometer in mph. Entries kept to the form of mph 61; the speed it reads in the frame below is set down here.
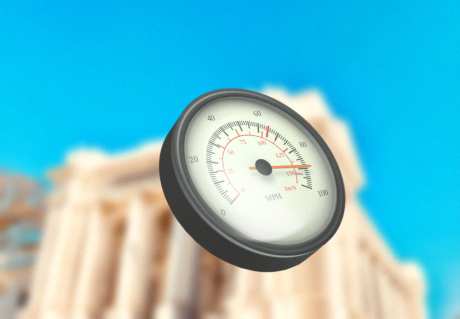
mph 90
